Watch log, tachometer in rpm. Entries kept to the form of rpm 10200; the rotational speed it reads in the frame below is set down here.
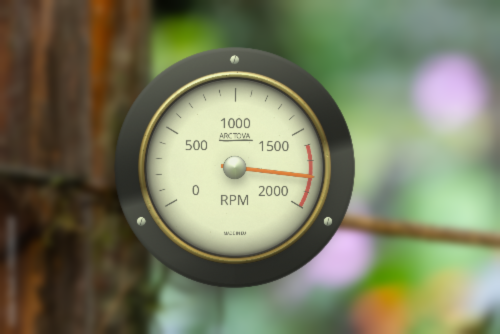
rpm 1800
